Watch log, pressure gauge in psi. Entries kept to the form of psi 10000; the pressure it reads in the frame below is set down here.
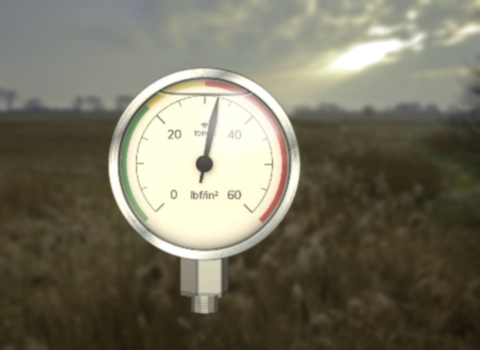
psi 32.5
